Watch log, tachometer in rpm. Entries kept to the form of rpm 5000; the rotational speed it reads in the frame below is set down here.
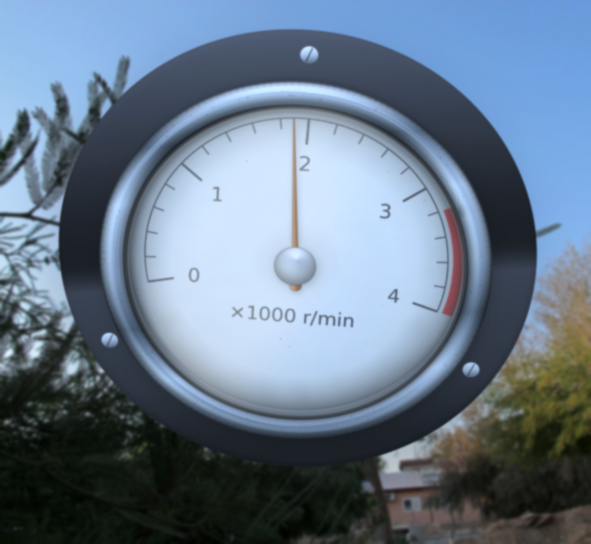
rpm 1900
